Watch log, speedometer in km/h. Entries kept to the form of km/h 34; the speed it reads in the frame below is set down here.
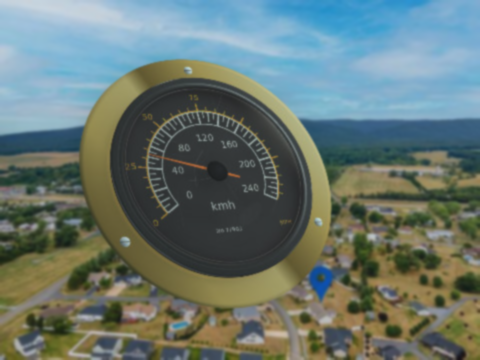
km/h 50
